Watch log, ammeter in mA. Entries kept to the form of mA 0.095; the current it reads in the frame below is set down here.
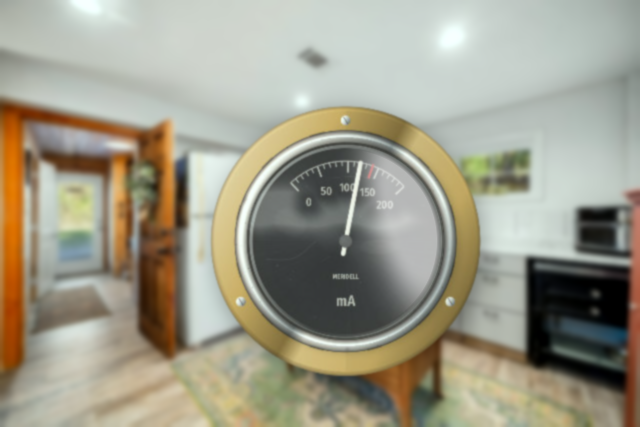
mA 120
